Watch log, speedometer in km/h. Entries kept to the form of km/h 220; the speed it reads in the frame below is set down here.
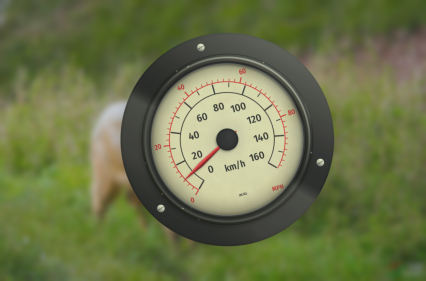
km/h 10
